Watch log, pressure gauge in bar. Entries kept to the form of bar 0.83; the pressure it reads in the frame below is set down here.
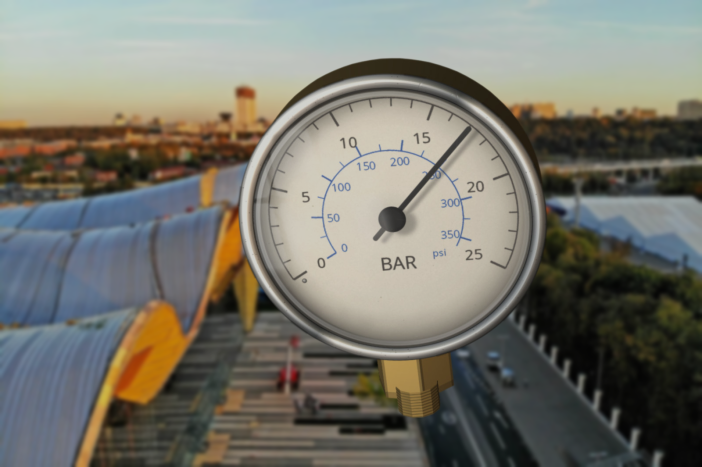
bar 17
